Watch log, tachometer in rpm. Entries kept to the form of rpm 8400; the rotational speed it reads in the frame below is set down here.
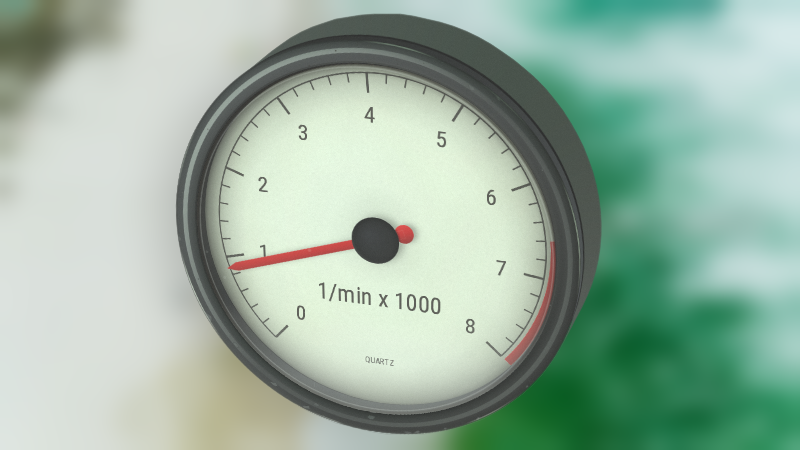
rpm 900
